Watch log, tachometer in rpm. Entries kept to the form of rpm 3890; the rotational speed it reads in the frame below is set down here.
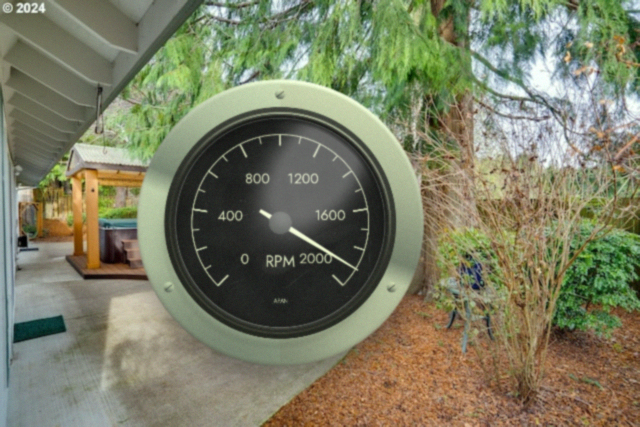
rpm 1900
